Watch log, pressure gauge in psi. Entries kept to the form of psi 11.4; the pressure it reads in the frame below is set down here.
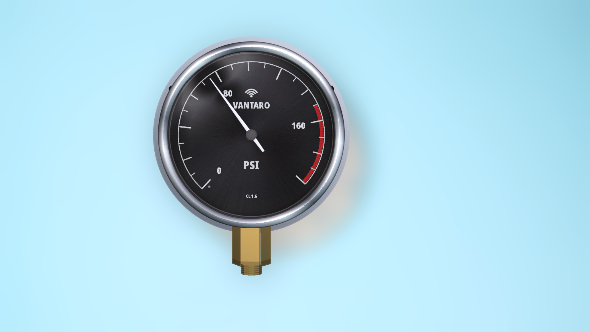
psi 75
